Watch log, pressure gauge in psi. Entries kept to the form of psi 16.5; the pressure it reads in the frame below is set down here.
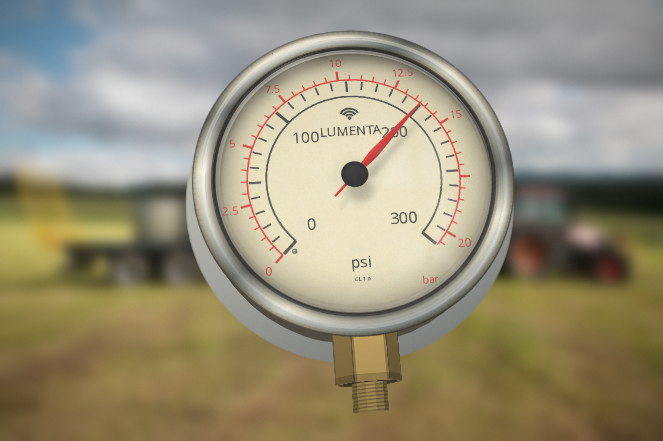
psi 200
